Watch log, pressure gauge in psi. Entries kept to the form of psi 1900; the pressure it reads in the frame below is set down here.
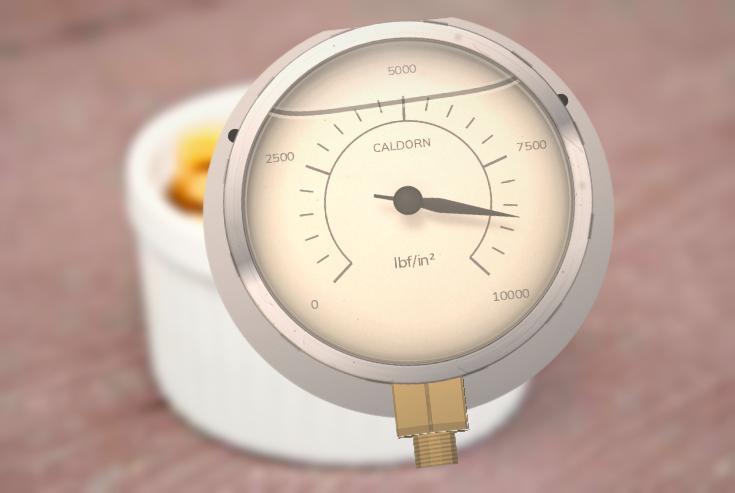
psi 8750
